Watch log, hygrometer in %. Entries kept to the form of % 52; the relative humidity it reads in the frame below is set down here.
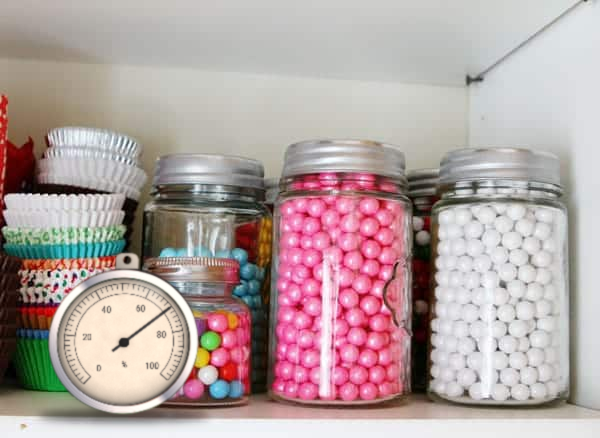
% 70
